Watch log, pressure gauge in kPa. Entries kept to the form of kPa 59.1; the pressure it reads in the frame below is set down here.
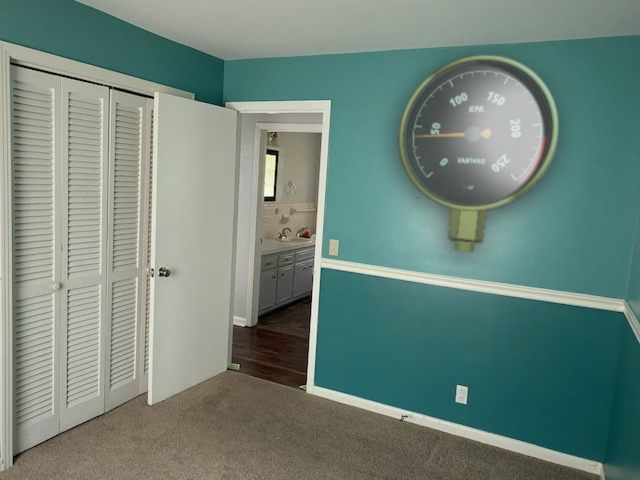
kPa 40
